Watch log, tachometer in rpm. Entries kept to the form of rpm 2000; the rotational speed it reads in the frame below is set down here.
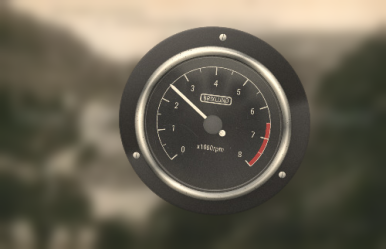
rpm 2500
